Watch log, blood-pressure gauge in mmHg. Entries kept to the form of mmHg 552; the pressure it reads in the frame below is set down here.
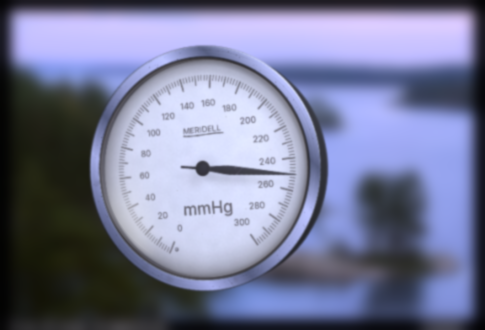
mmHg 250
